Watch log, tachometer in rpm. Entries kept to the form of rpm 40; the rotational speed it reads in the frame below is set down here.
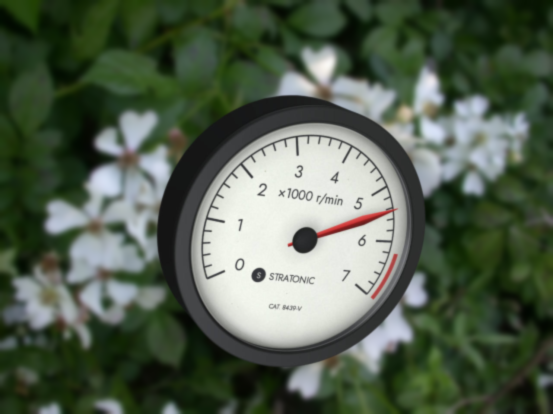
rpm 5400
